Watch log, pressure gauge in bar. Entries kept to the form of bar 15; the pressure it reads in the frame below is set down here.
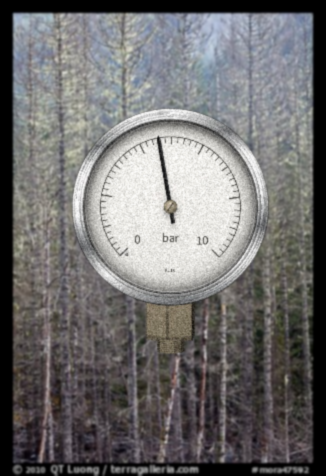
bar 4.6
